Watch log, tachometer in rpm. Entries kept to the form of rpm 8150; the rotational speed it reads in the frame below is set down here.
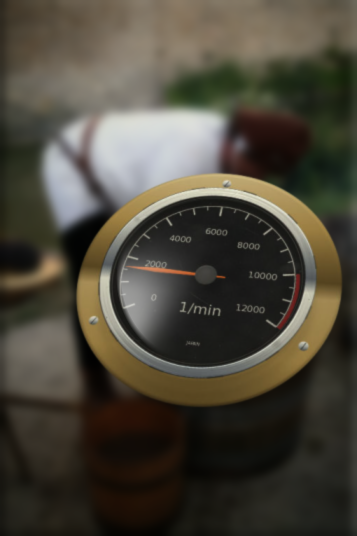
rpm 1500
